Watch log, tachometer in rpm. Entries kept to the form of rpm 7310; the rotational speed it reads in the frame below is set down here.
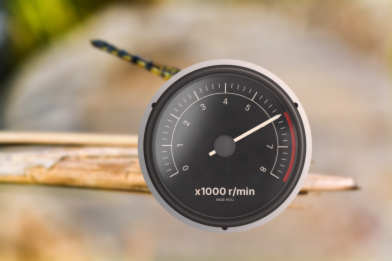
rpm 6000
